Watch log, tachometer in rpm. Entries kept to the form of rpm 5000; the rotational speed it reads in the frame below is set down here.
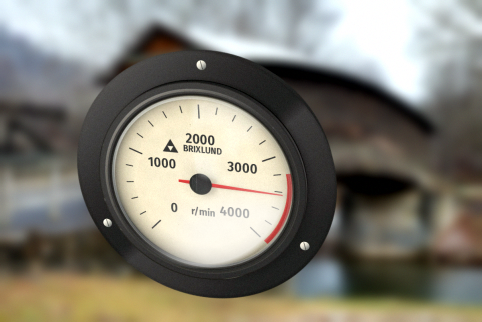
rpm 3400
